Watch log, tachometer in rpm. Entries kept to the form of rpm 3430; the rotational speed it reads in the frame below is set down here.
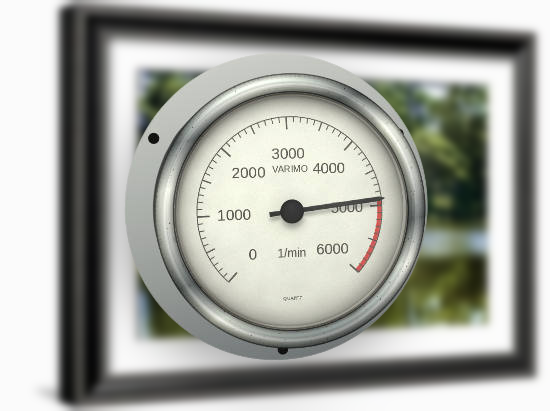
rpm 4900
